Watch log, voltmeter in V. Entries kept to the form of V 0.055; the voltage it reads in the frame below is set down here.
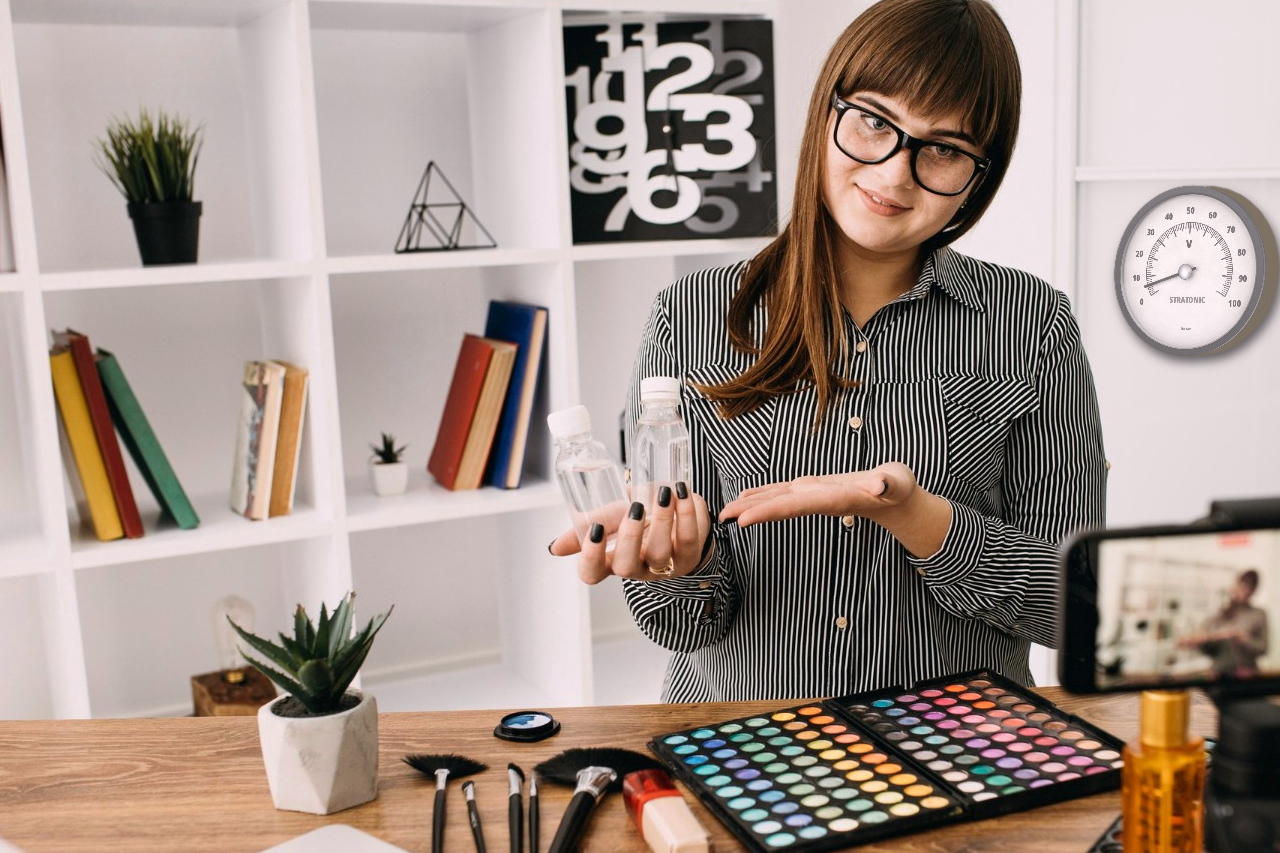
V 5
